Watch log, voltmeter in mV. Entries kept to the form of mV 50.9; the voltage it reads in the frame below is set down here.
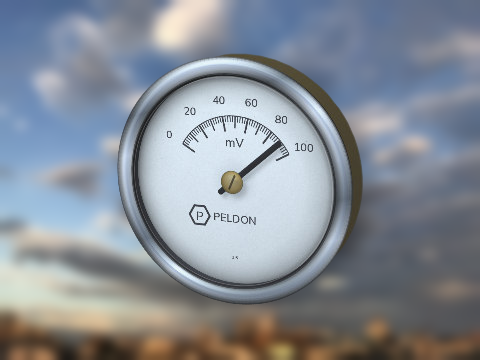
mV 90
